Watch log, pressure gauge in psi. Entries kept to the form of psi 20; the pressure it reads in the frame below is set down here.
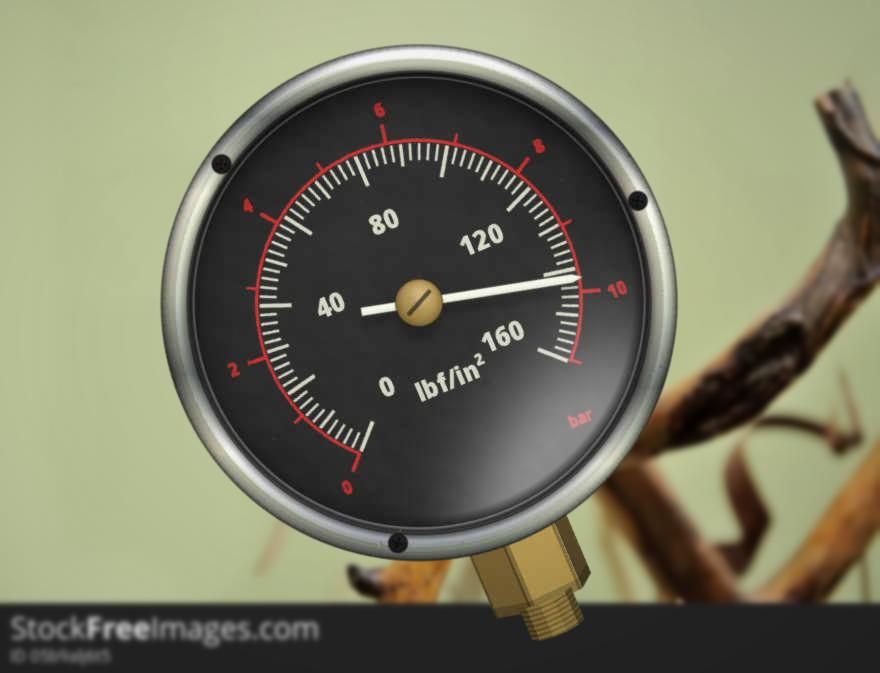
psi 142
